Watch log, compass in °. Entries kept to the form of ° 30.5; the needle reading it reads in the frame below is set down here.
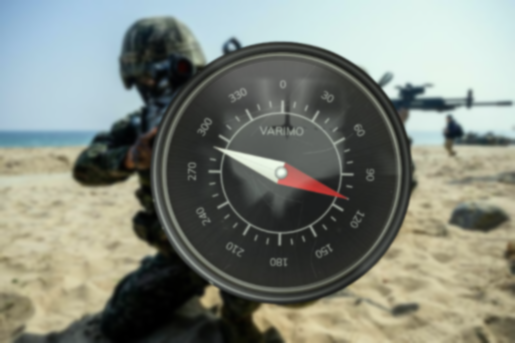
° 110
